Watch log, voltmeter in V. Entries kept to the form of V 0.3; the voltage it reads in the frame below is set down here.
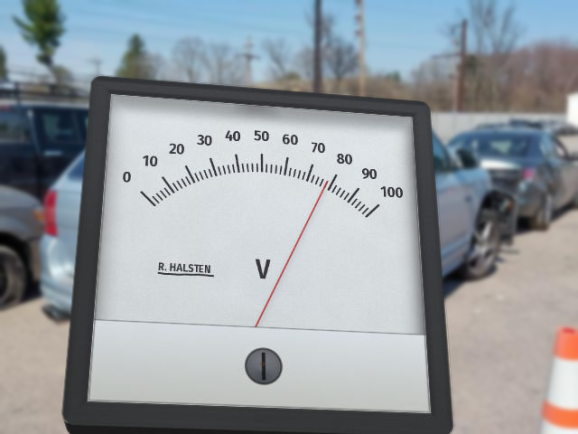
V 78
